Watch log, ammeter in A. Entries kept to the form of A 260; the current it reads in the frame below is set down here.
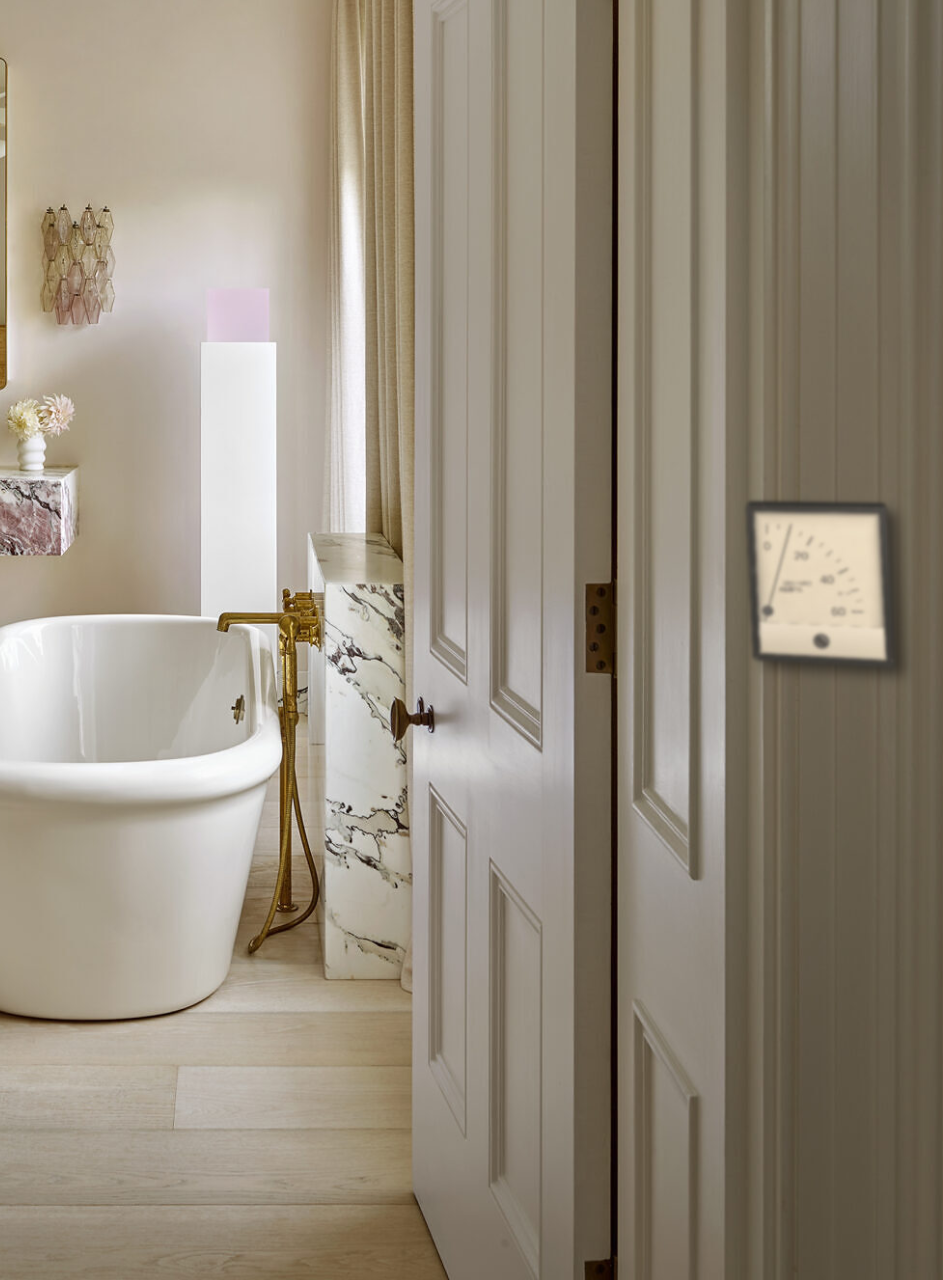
A 10
